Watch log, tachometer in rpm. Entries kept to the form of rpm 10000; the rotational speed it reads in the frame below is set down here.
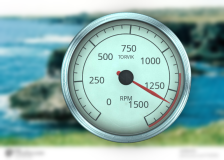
rpm 1325
